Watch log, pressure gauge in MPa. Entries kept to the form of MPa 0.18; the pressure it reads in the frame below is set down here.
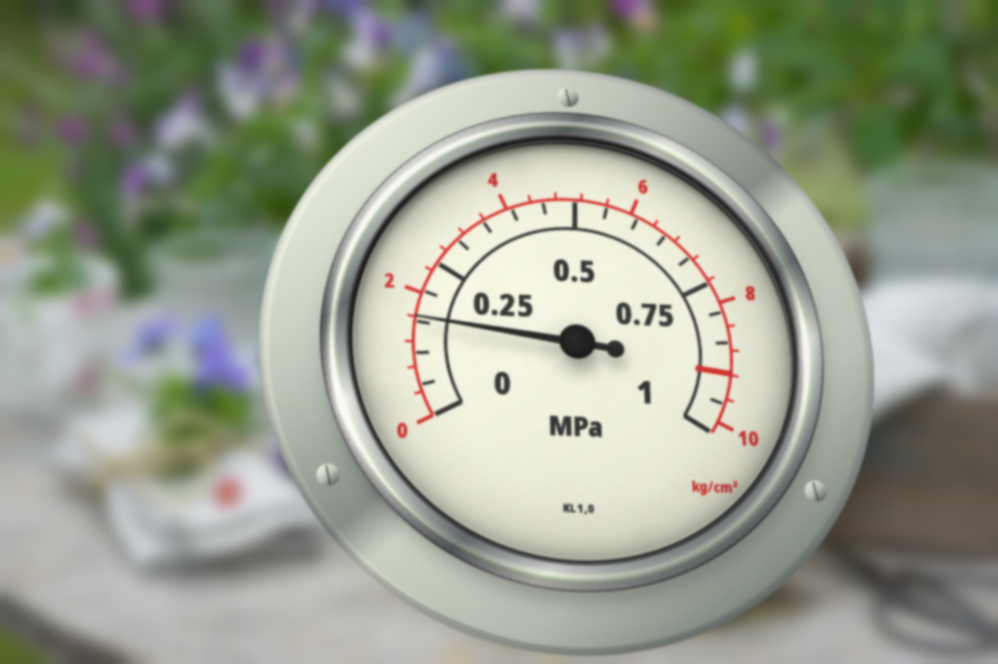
MPa 0.15
